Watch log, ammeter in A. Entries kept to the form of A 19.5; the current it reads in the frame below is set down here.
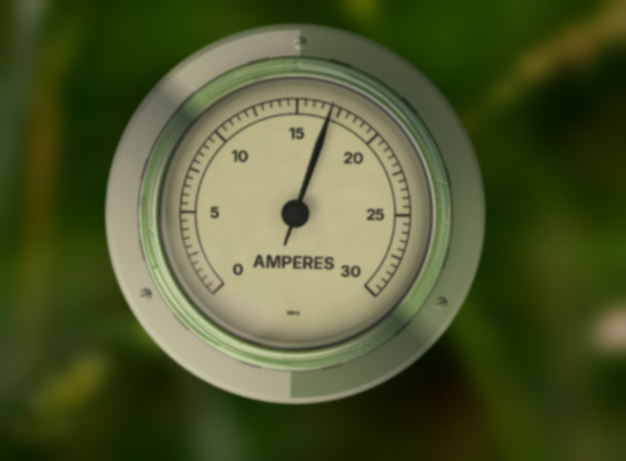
A 17
